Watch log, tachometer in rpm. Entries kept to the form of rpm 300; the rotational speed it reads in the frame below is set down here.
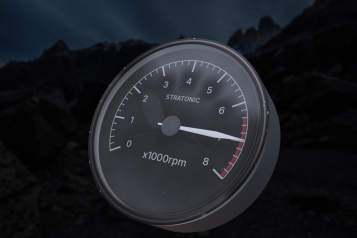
rpm 7000
